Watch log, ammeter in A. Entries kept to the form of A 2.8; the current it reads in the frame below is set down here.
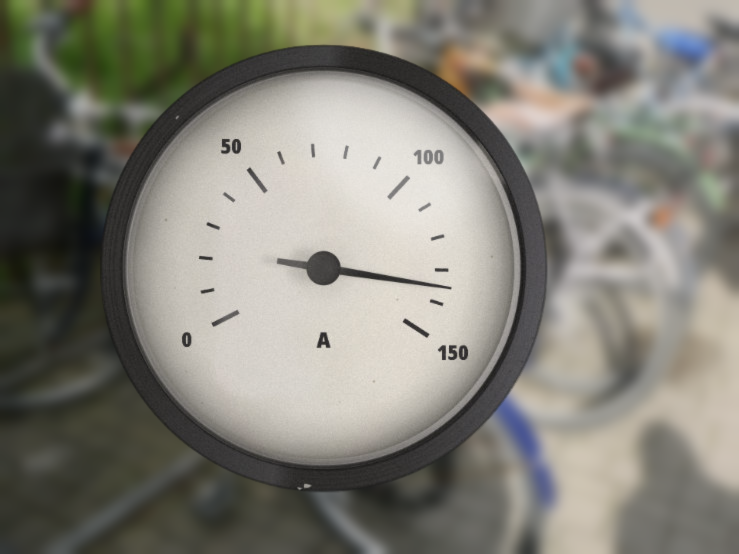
A 135
